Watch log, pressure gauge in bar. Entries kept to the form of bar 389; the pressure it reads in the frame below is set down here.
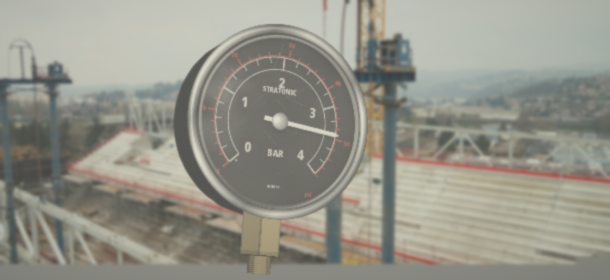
bar 3.4
